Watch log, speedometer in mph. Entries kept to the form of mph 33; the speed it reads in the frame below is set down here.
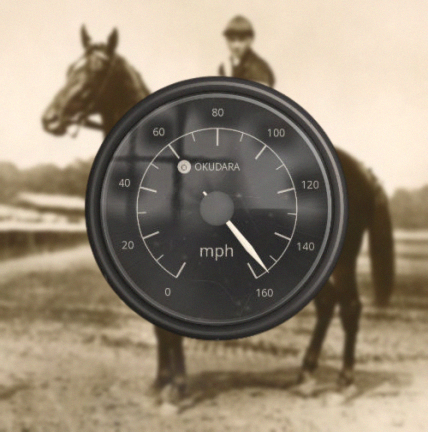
mph 155
